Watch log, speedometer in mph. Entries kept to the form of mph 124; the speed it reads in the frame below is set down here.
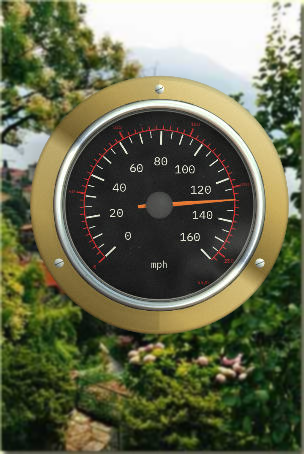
mph 130
